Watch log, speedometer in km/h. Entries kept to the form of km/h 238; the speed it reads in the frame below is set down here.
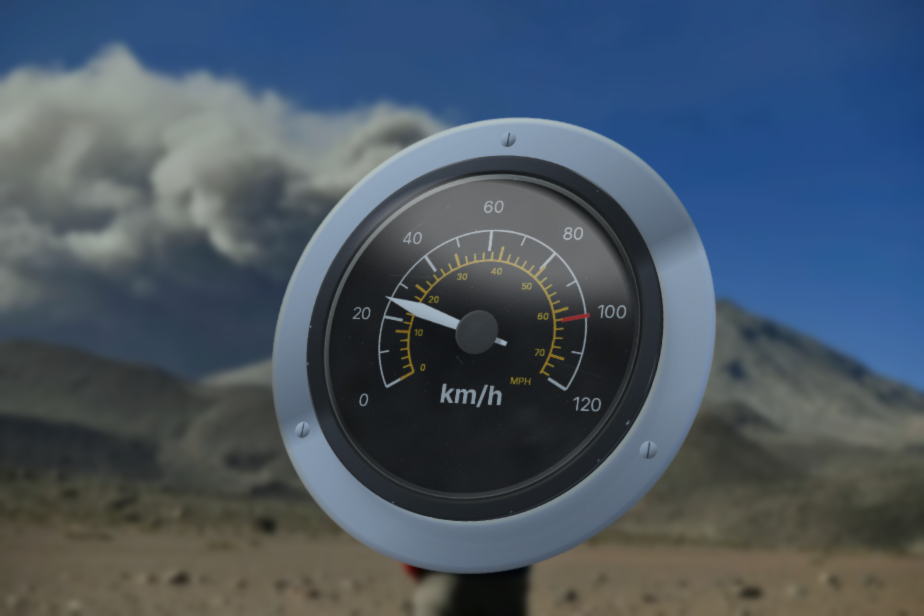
km/h 25
